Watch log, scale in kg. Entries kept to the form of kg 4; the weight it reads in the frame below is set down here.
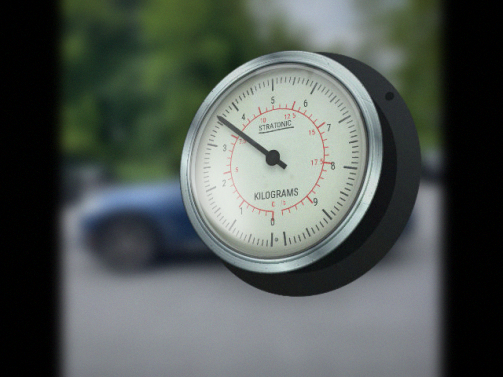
kg 3.6
